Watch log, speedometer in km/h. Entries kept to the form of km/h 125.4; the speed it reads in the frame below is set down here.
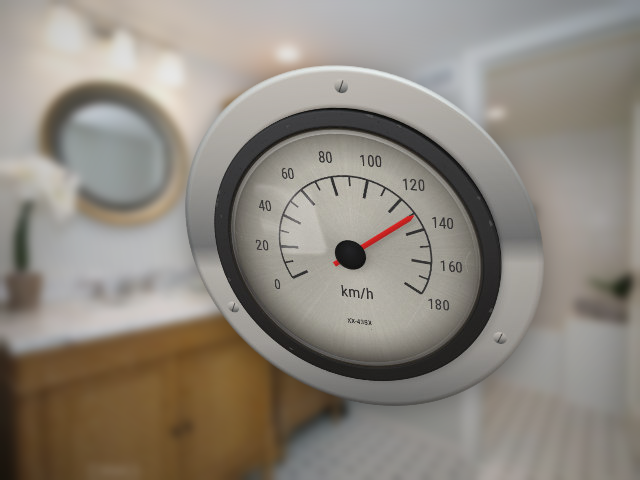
km/h 130
